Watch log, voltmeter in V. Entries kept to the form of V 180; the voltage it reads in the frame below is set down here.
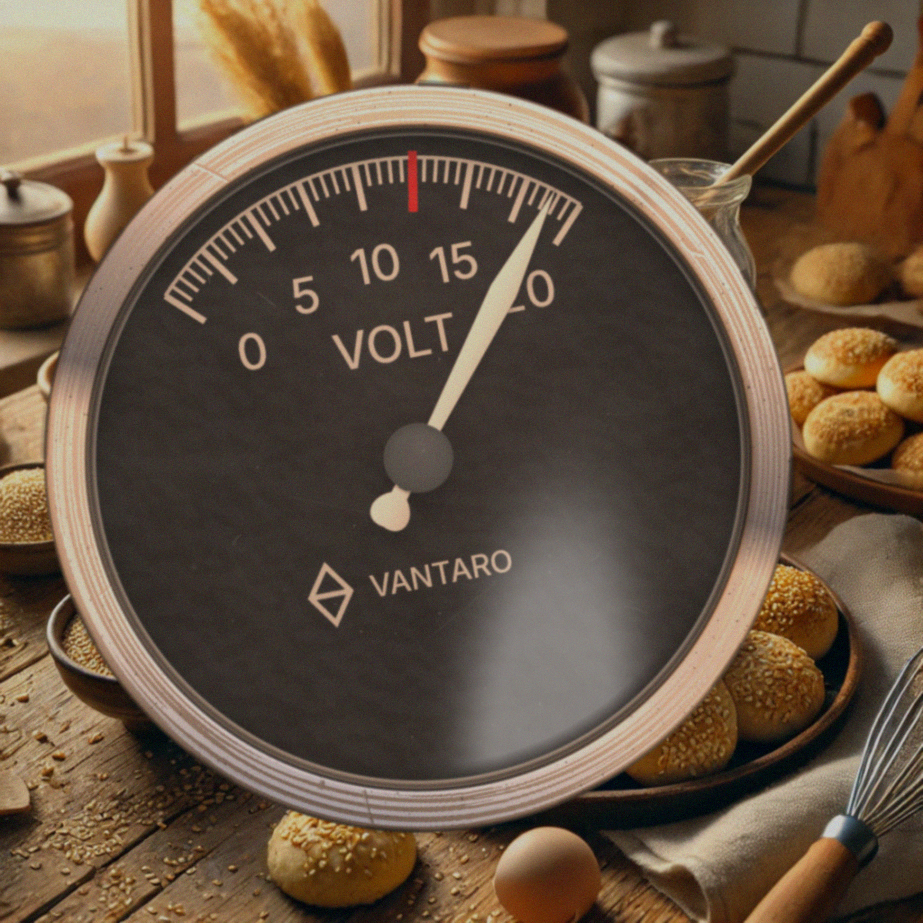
V 18.75
